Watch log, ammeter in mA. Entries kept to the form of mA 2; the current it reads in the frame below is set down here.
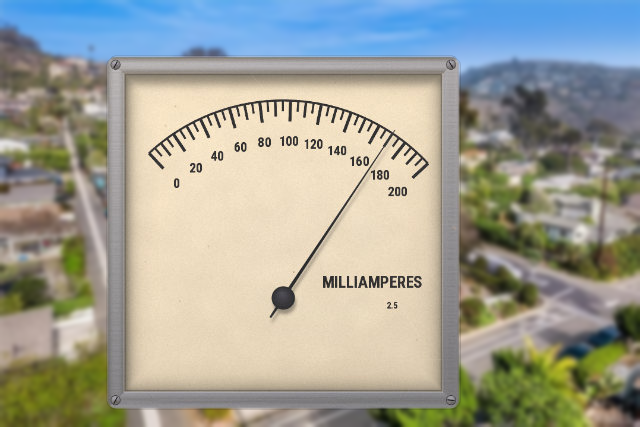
mA 170
